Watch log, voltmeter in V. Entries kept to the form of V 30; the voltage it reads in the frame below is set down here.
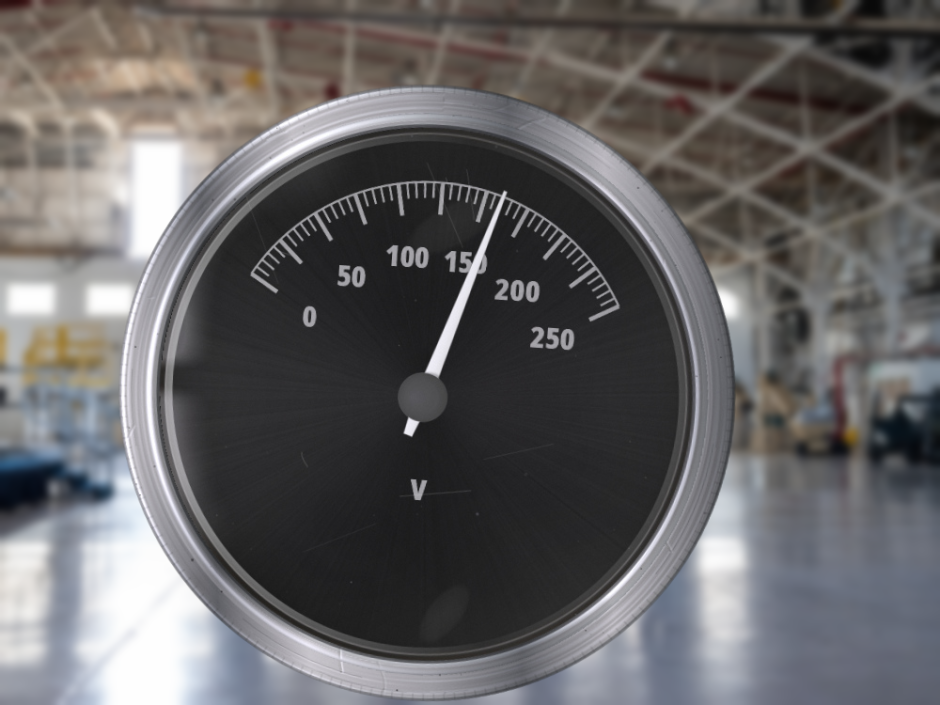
V 160
